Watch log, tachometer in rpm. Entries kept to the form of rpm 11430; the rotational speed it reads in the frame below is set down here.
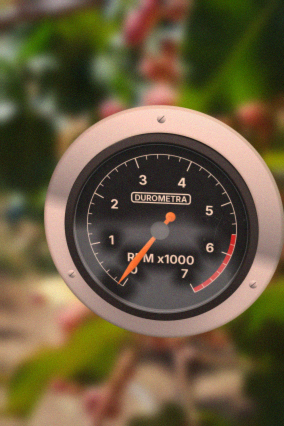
rpm 100
